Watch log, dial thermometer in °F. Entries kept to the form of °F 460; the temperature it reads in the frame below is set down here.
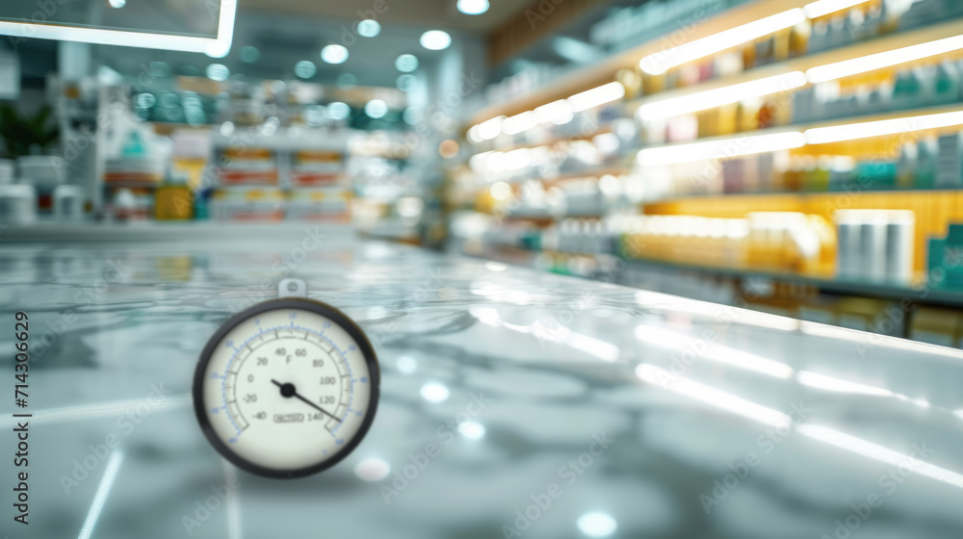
°F 130
